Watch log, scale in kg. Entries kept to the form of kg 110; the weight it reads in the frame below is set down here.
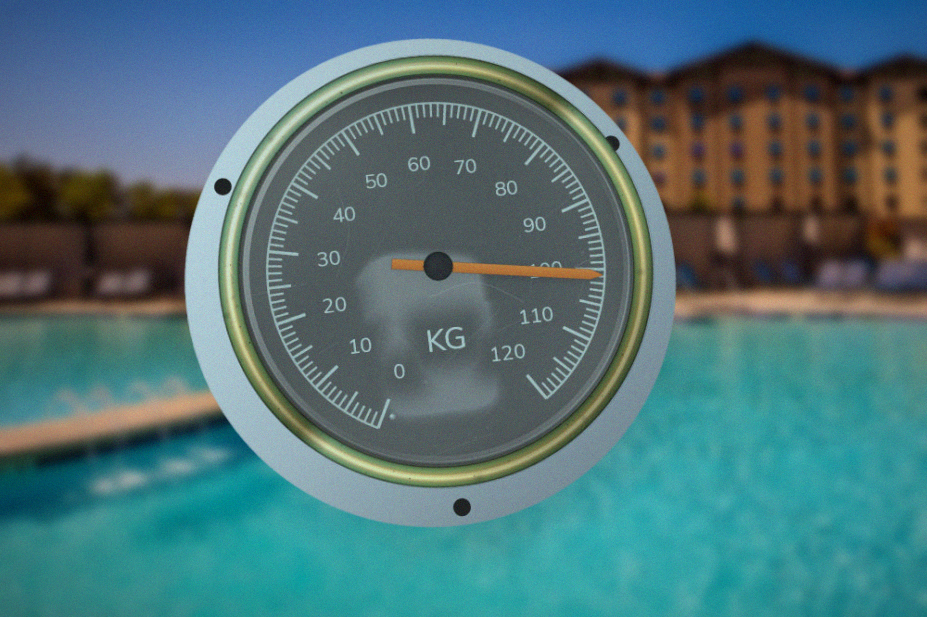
kg 101
